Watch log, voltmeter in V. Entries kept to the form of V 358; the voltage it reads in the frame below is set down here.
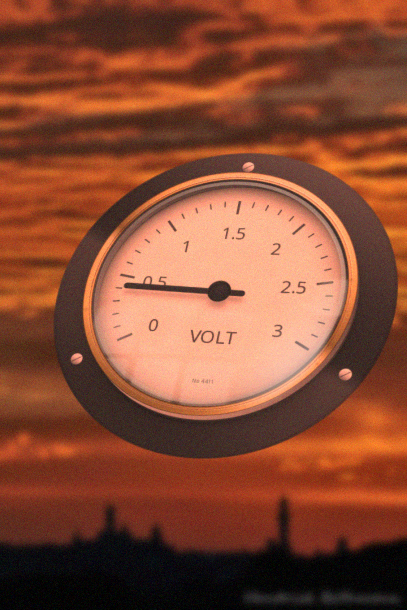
V 0.4
